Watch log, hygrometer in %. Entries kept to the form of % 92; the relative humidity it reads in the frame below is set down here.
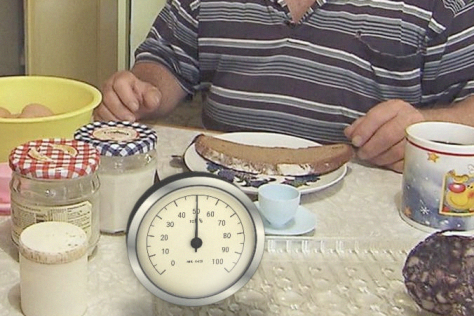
% 50
